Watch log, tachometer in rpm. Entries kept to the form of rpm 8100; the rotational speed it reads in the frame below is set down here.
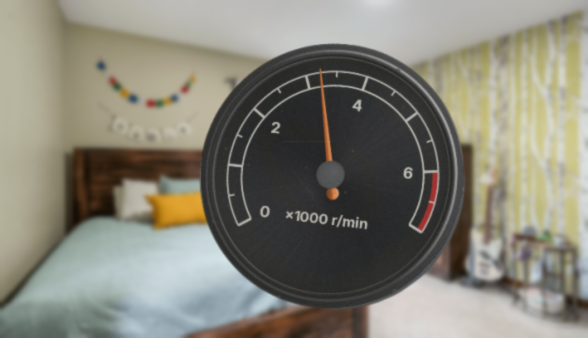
rpm 3250
